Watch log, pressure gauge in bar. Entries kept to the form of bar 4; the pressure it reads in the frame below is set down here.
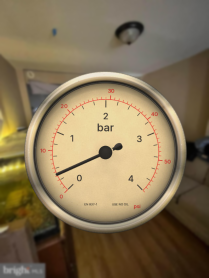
bar 0.3
